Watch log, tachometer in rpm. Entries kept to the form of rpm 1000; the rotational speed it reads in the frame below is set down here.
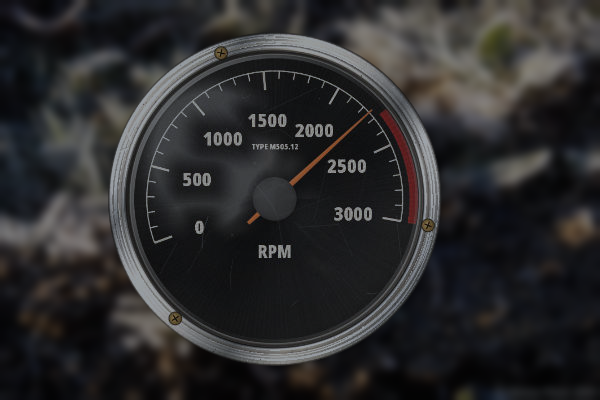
rpm 2250
